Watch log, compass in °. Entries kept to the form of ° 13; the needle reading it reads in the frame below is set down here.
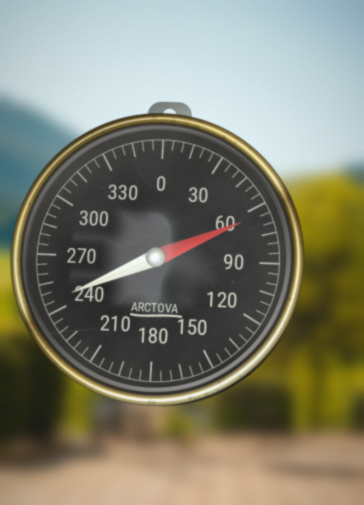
° 65
